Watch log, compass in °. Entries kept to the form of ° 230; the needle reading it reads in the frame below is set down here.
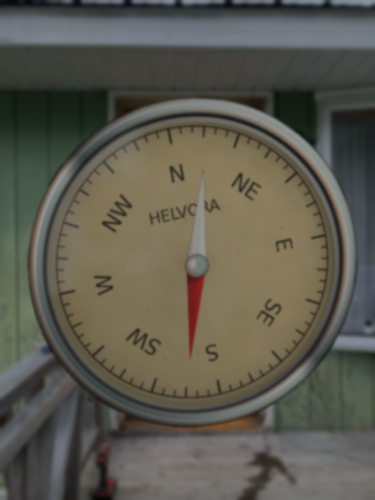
° 195
